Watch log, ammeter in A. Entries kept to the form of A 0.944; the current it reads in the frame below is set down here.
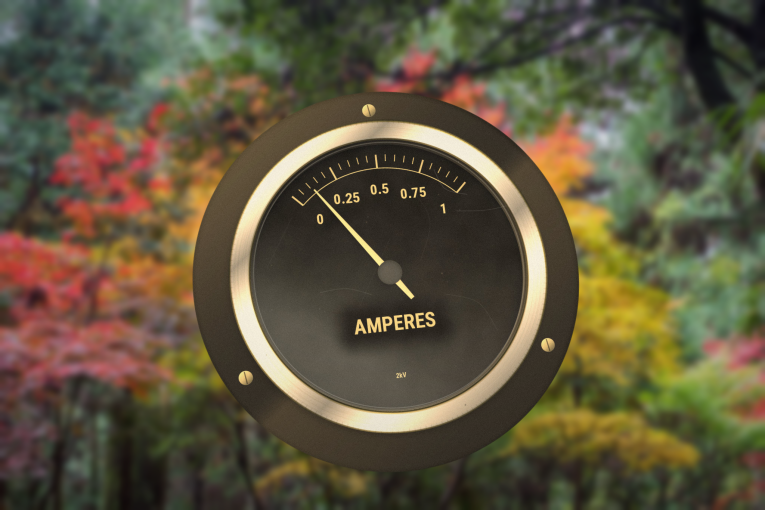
A 0.1
